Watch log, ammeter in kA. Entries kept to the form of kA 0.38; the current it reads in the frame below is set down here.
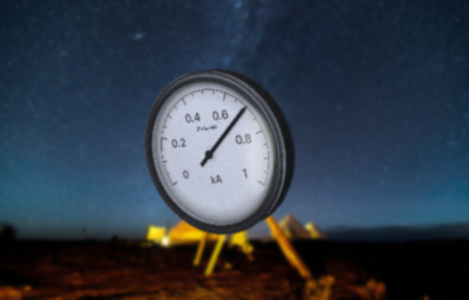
kA 0.7
